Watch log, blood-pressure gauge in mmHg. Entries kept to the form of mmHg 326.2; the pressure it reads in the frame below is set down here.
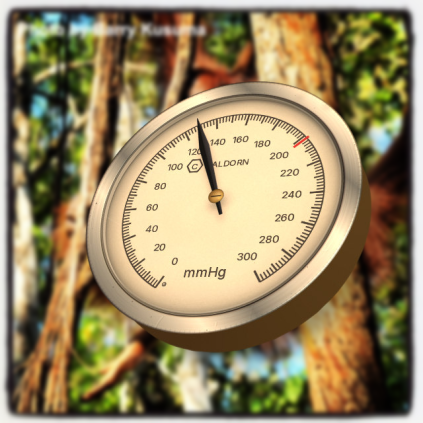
mmHg 130
